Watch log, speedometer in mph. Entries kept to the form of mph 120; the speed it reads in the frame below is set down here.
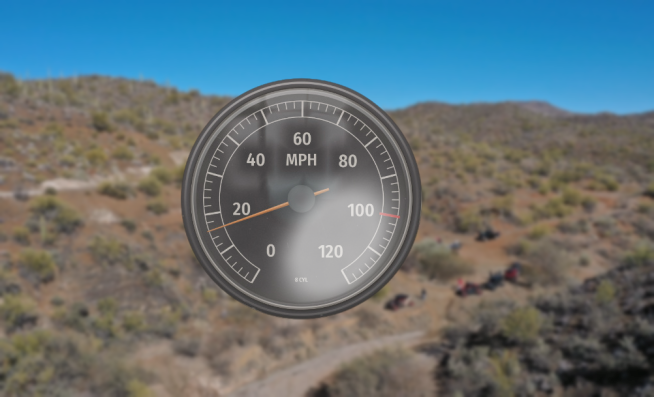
mph 16
